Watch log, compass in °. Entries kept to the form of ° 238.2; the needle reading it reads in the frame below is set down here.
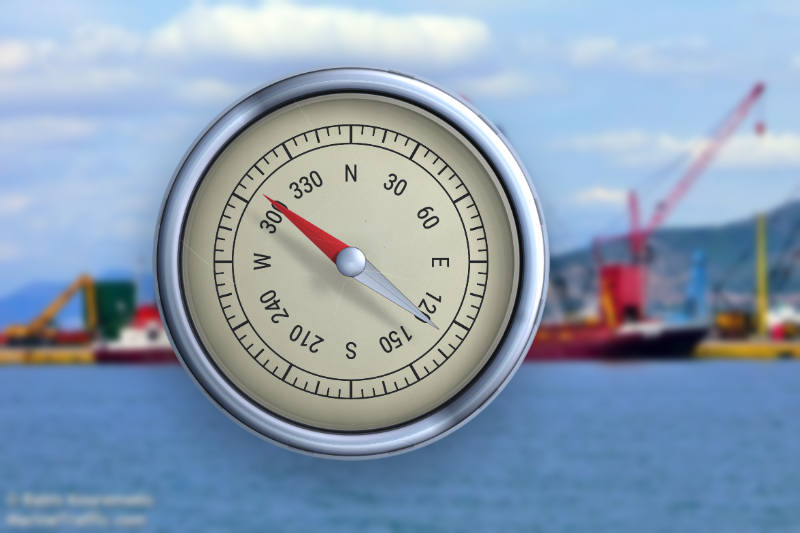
° 307.5
